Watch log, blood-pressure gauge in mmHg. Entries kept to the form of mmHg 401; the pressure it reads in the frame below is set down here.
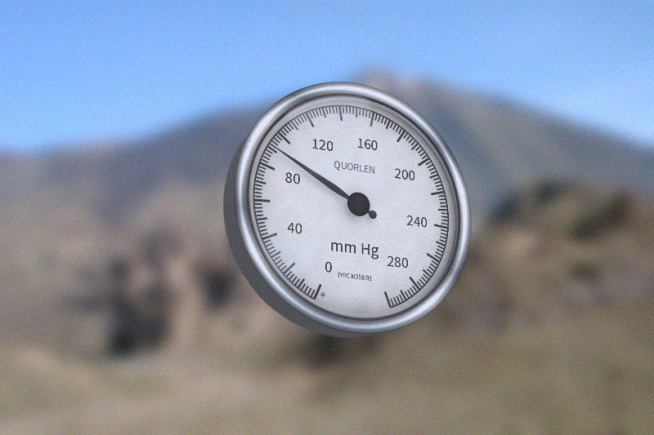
mmHg 90
